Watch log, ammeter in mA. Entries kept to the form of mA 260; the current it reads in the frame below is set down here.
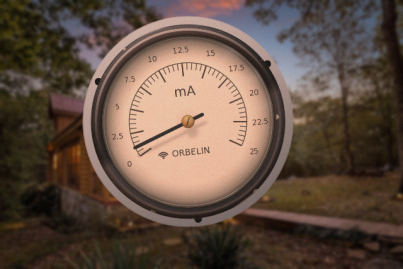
mA 1
